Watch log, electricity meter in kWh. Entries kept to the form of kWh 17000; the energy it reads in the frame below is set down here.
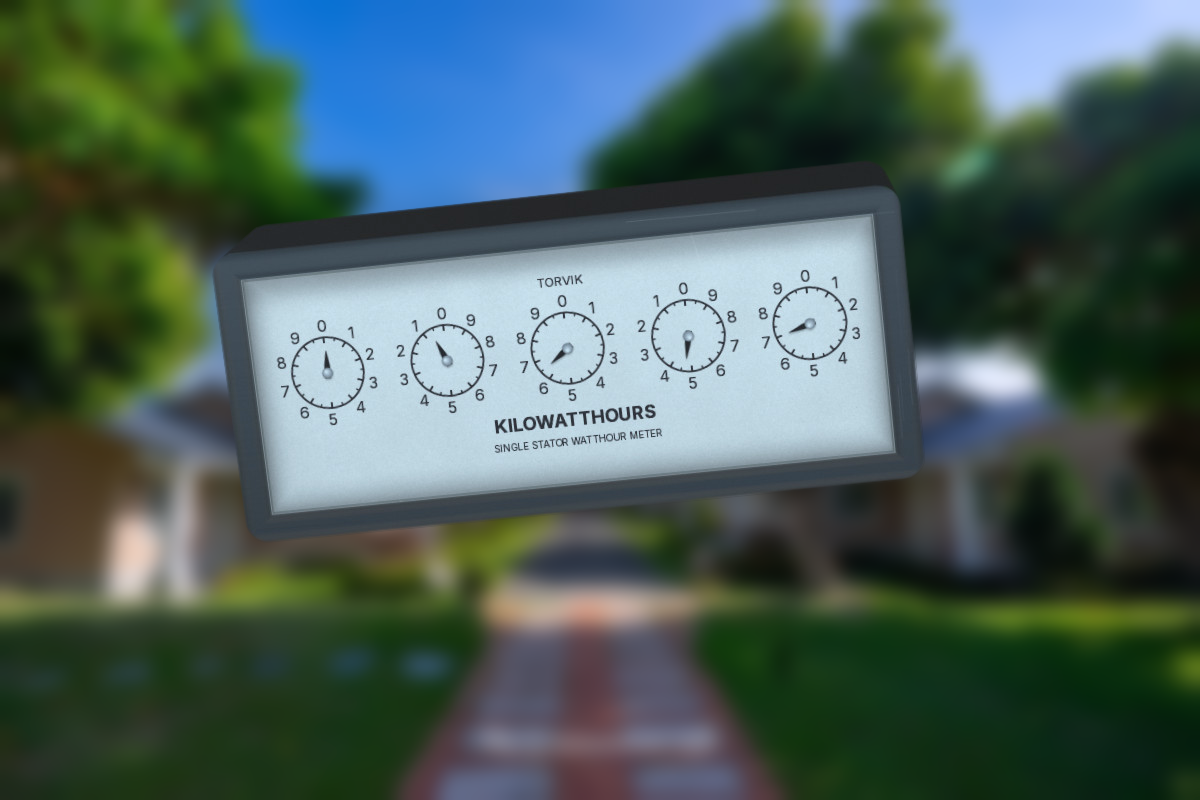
kWh 647
